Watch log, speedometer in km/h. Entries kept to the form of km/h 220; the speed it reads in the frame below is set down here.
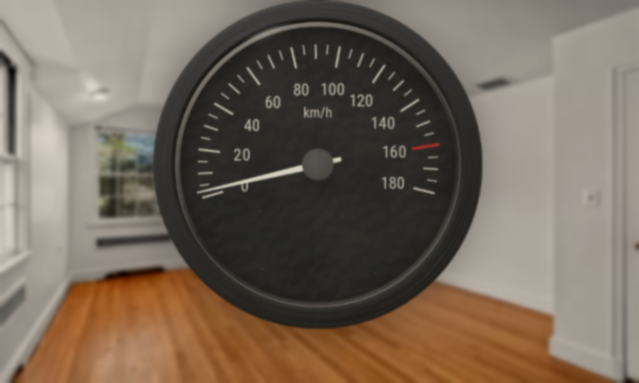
km/h 2.5
